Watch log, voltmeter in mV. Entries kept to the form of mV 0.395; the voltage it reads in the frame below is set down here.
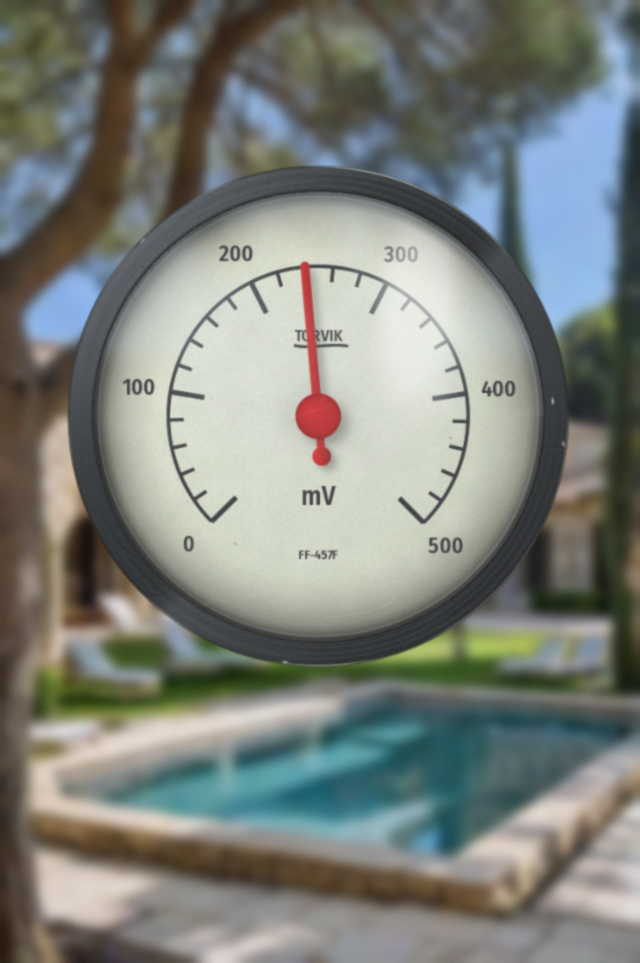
mV 240
